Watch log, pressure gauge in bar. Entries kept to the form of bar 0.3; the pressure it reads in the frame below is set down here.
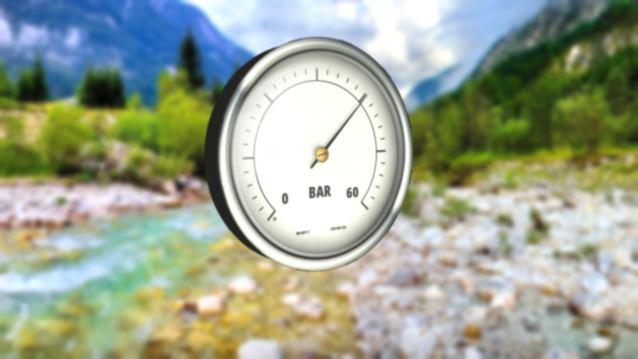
bar 40
